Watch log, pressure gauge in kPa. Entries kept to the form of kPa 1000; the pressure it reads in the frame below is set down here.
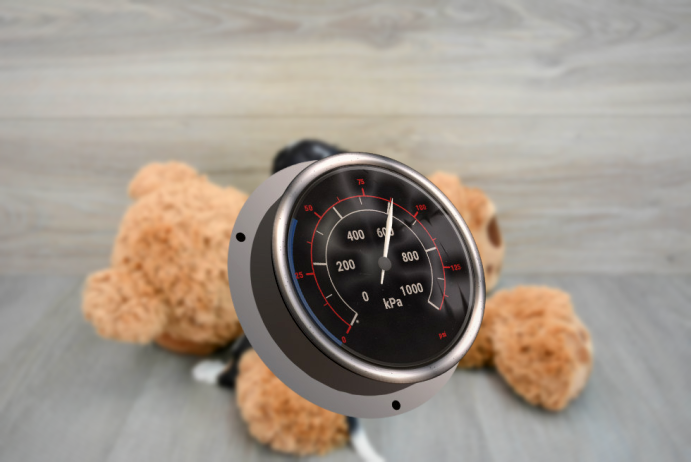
kPa 600
